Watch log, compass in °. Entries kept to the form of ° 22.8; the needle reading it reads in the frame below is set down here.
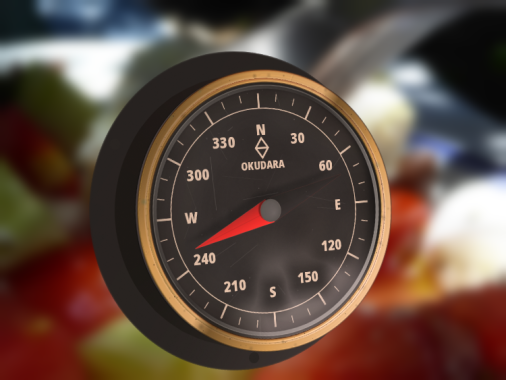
° 250
